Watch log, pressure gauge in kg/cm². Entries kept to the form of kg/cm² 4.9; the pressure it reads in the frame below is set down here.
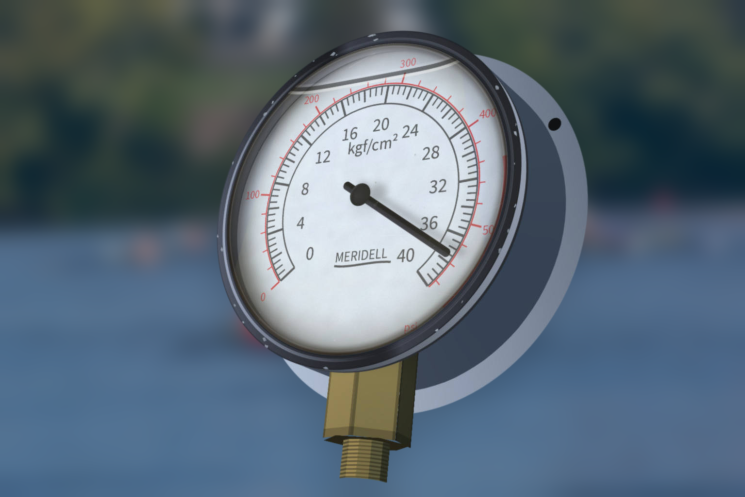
kg/cm² 37.5
